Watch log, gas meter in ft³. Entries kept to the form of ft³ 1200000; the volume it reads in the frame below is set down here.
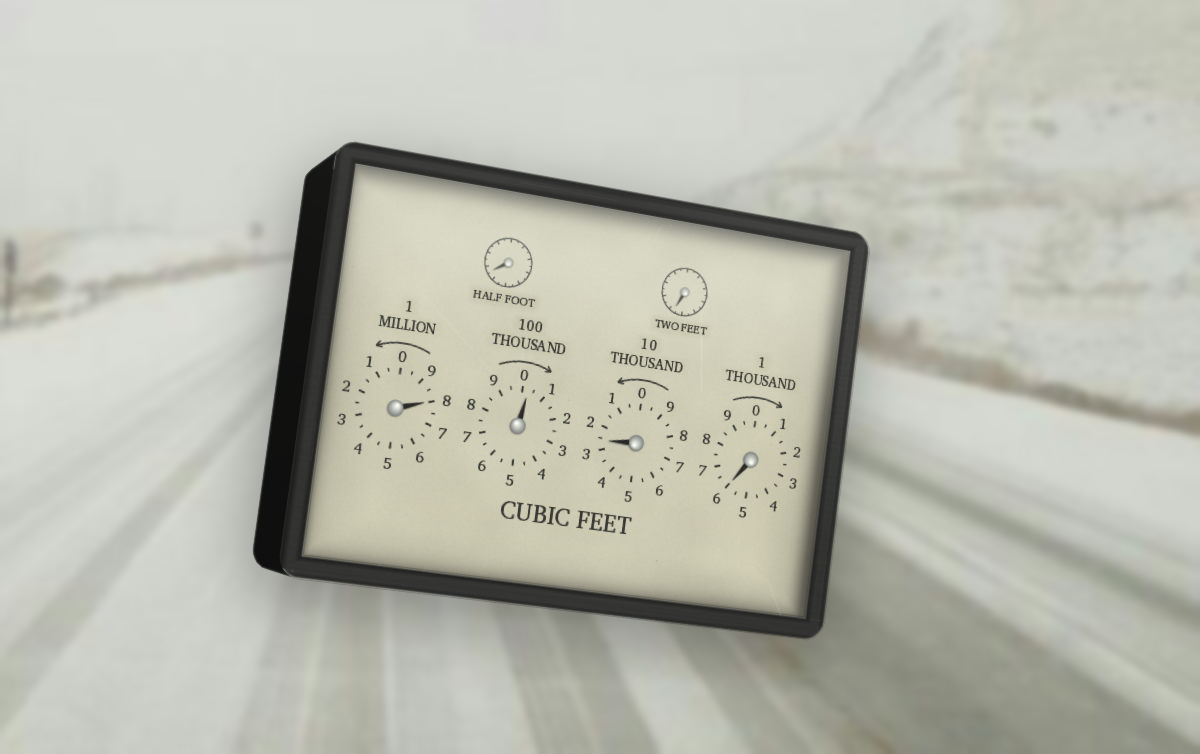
ft³ 802600
